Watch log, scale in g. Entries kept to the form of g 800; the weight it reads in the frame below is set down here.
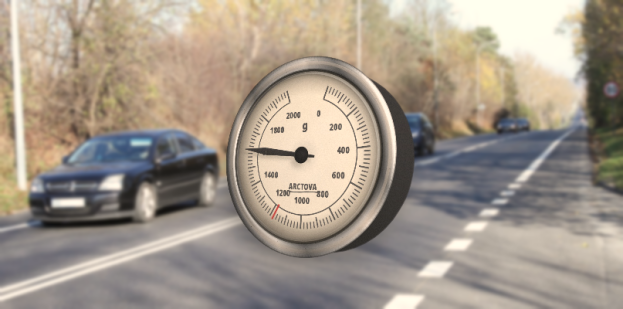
g 1600
